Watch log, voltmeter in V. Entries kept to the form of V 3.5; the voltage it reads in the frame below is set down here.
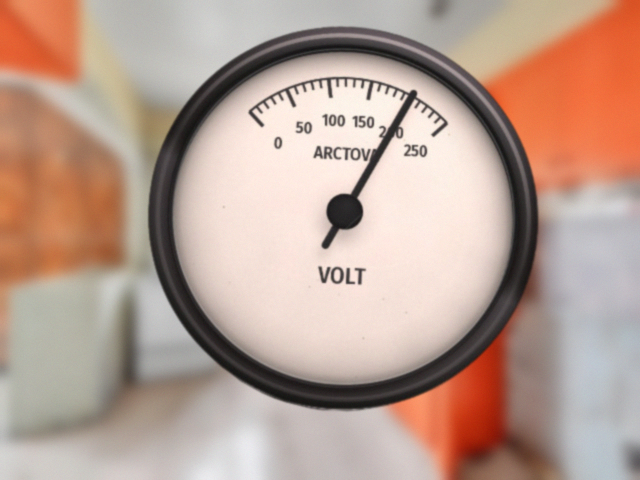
V 200
